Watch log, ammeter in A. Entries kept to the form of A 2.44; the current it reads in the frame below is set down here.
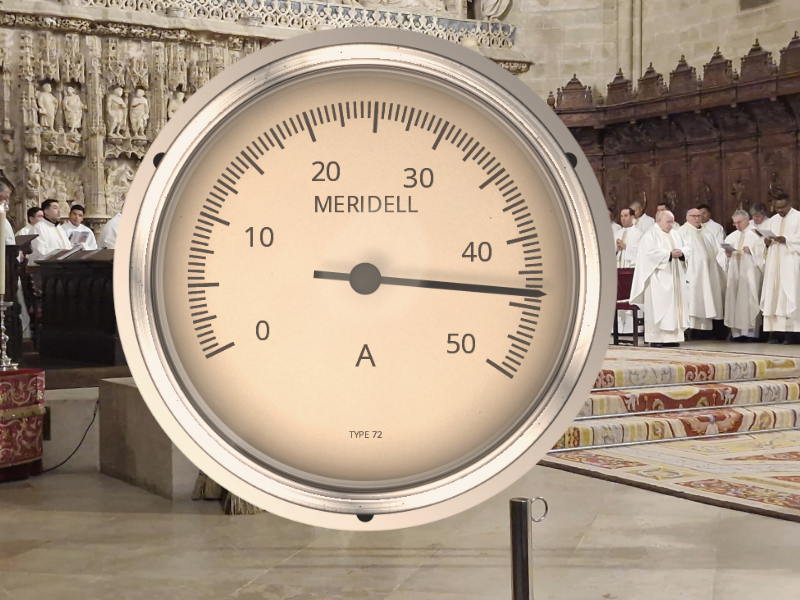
A 44
